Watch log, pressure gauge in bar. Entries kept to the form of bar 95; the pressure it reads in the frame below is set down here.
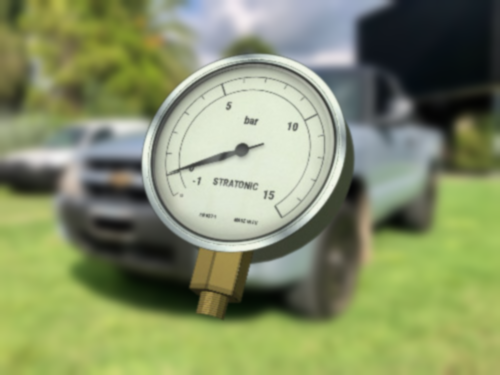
bar 0
